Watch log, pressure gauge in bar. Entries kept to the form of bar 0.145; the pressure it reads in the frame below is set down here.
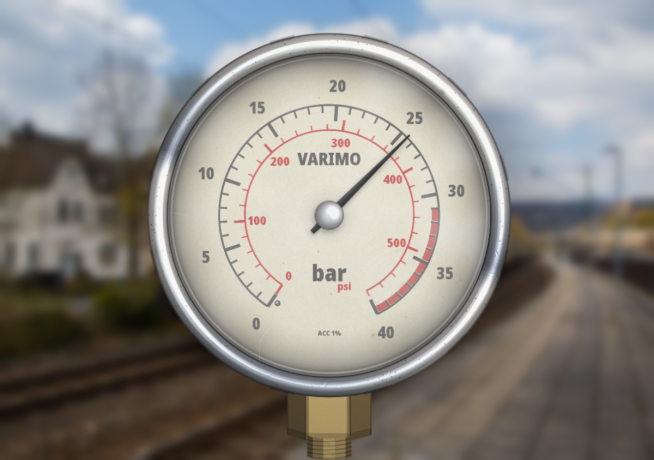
bar 25.5
